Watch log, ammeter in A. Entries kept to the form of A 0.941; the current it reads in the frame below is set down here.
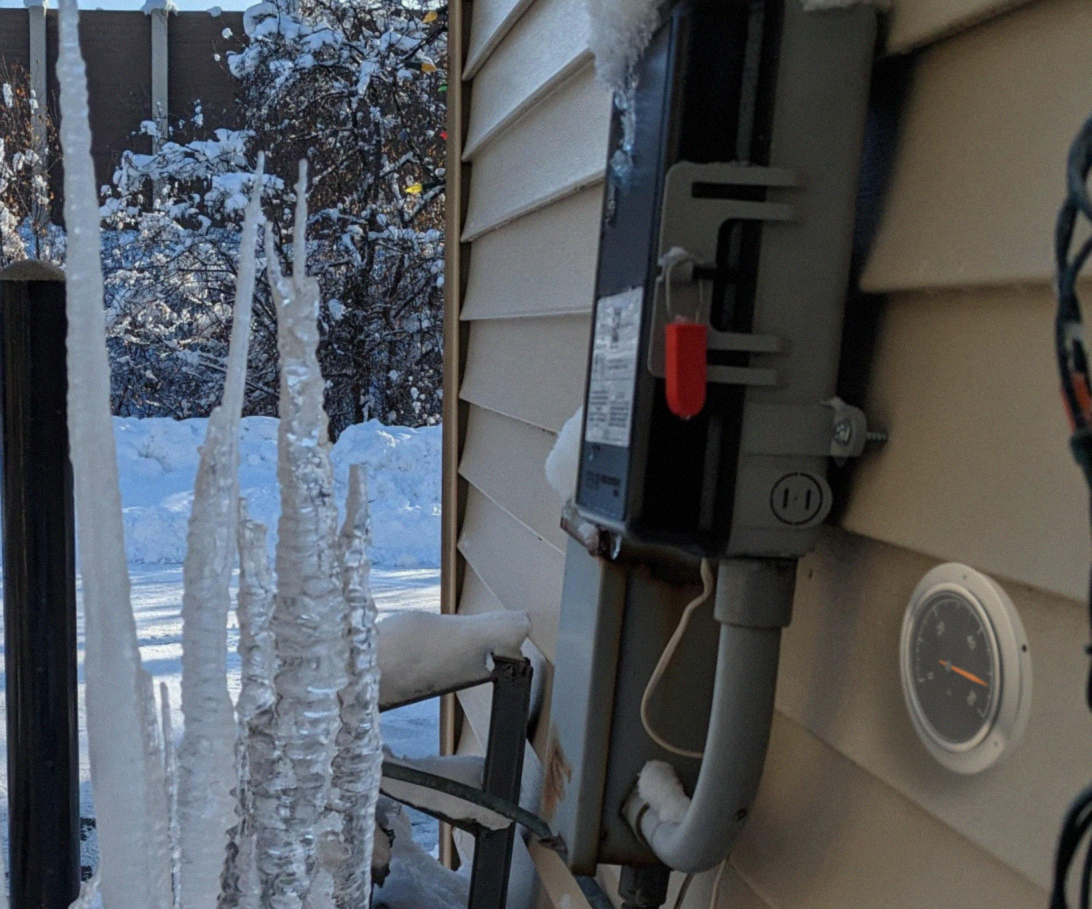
A 52.5
